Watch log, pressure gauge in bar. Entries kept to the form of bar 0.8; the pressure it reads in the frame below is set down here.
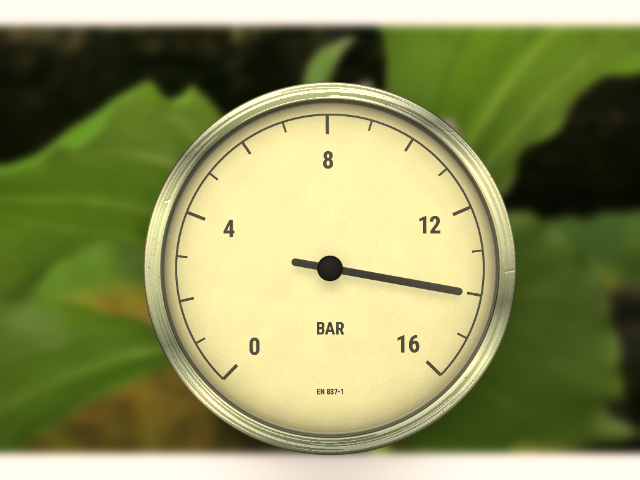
bar 14
